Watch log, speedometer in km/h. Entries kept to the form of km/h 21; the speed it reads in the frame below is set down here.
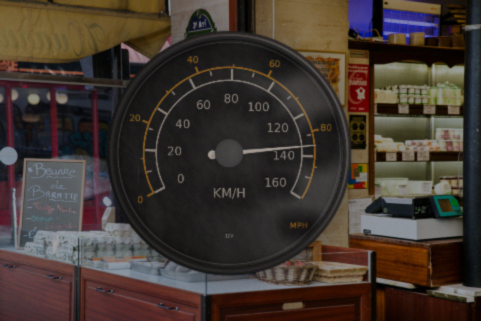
km/h 135
